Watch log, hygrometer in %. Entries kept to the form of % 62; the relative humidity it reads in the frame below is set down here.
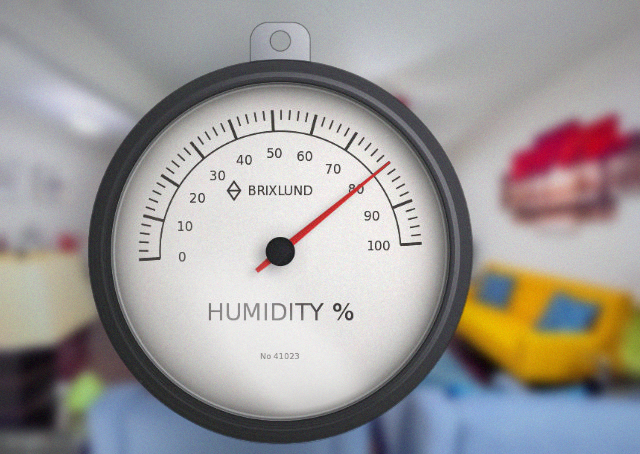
% 80
